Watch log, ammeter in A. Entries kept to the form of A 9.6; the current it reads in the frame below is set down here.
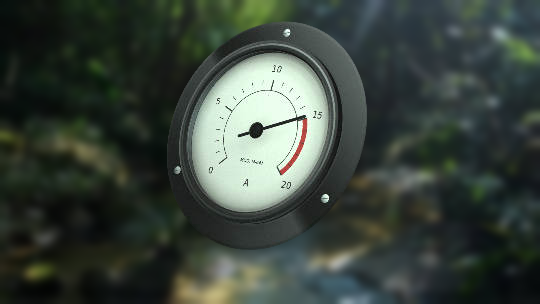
A 15
